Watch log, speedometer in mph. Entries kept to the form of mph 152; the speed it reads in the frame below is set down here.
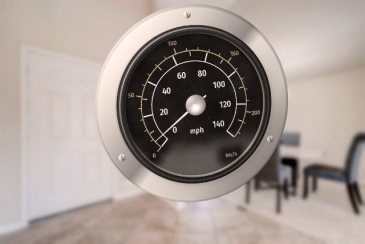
mph 5
